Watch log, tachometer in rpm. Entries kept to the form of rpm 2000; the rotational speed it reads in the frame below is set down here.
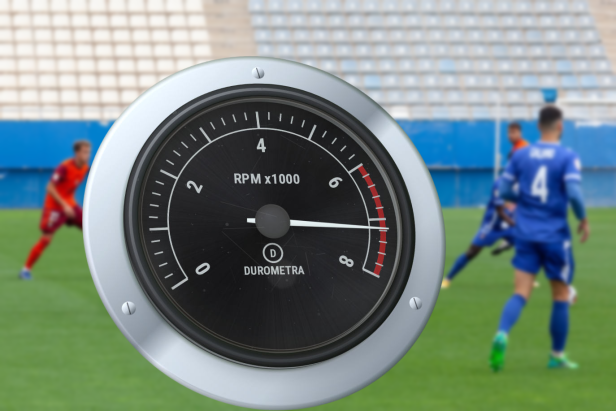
rpm 7200
